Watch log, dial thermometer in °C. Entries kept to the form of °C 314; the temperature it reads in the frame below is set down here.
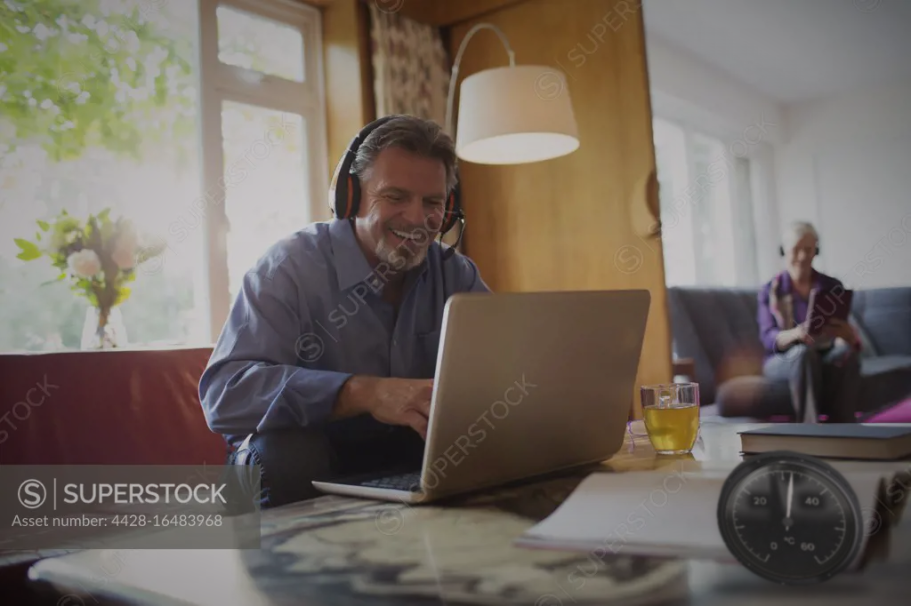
°C 32
